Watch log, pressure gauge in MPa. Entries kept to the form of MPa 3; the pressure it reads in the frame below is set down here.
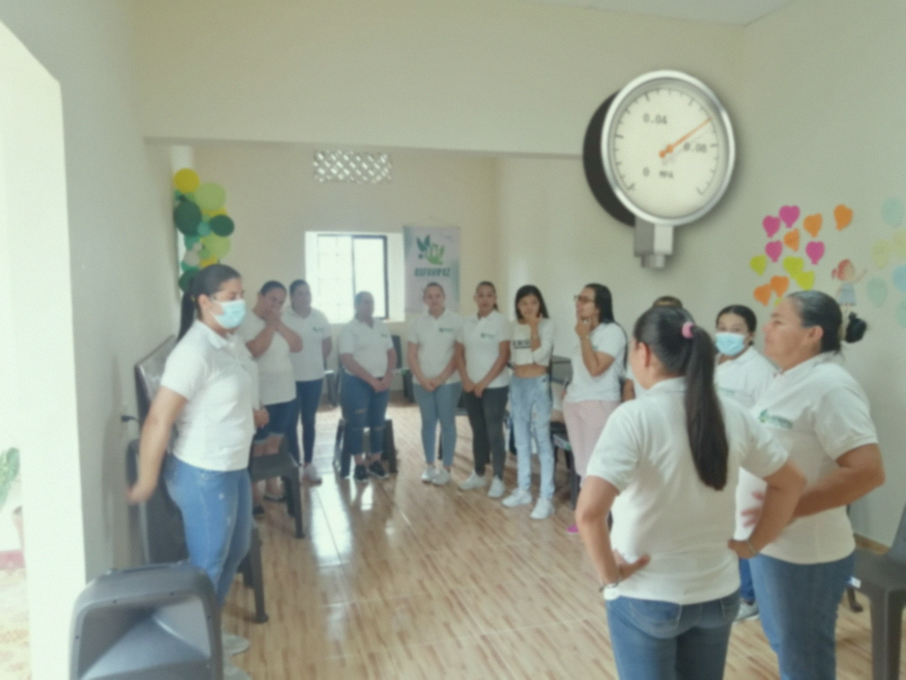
MPa 0.07
